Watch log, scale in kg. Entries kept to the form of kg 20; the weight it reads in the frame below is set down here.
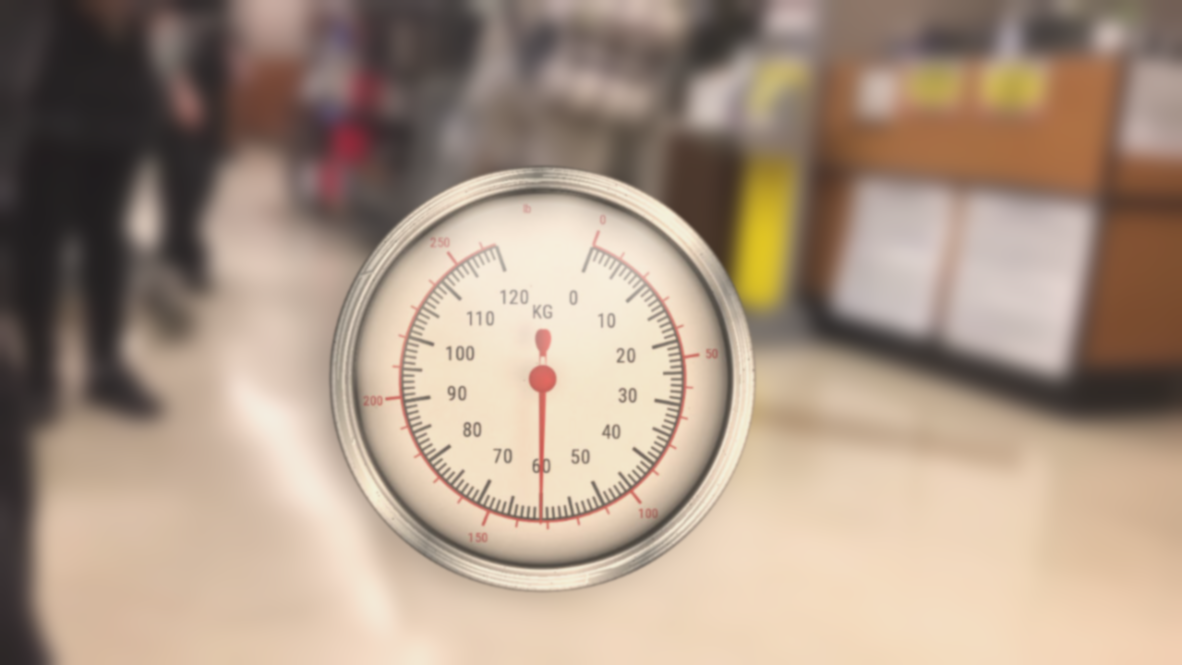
kg 60
